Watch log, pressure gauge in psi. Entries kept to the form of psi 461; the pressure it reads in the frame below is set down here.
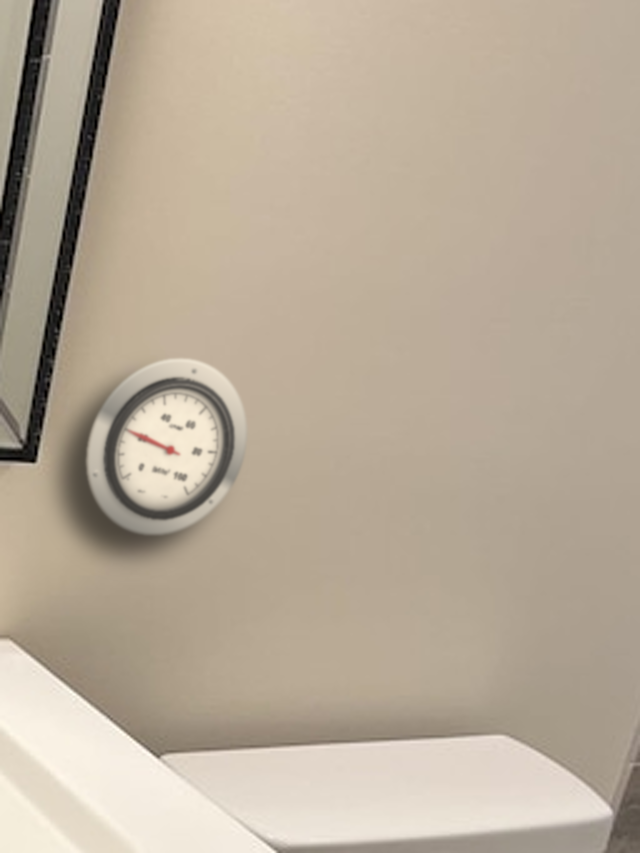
psi 20
